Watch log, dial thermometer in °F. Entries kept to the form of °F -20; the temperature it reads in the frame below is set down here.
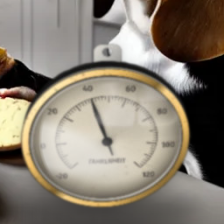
°F 40
